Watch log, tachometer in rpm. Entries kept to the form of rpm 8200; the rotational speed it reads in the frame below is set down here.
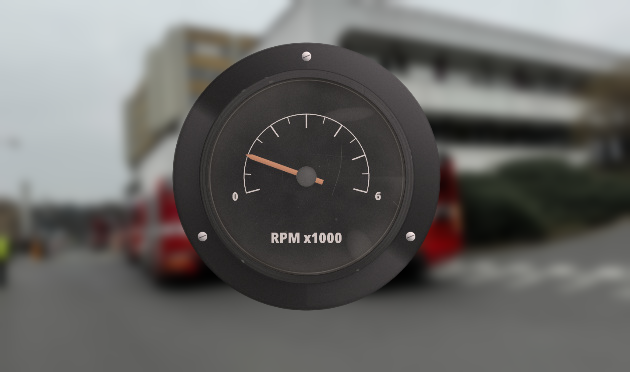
rpm 1000
